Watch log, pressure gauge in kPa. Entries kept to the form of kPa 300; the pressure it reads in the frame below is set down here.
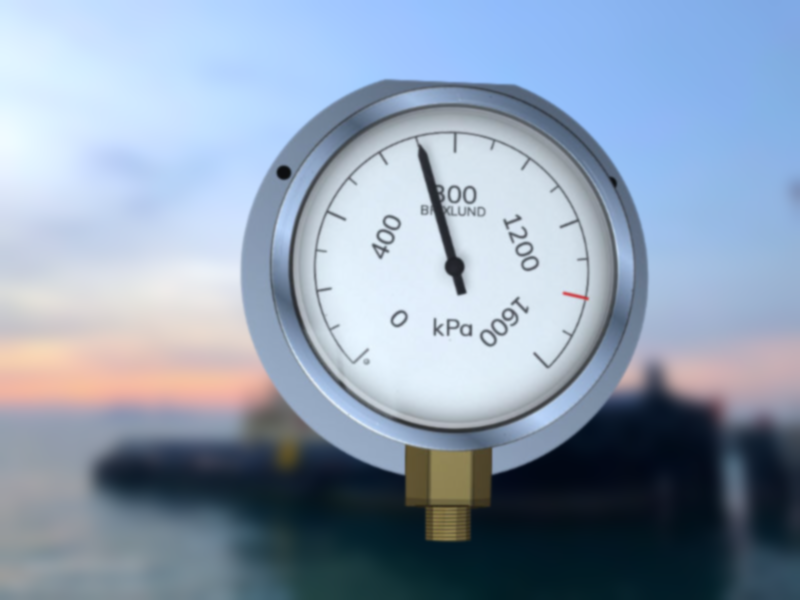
kPa 700
